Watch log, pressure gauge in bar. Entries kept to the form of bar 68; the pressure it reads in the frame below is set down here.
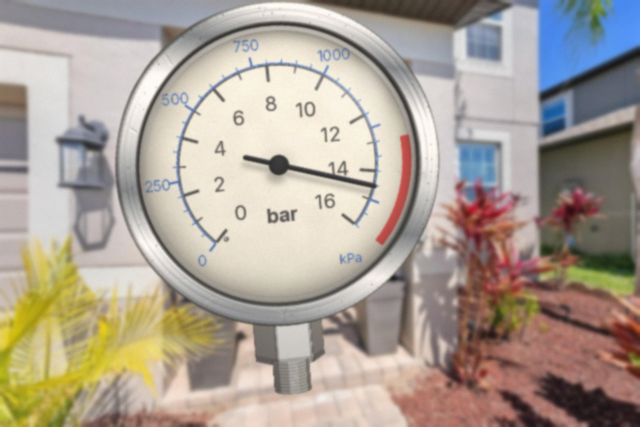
bar 14.5
